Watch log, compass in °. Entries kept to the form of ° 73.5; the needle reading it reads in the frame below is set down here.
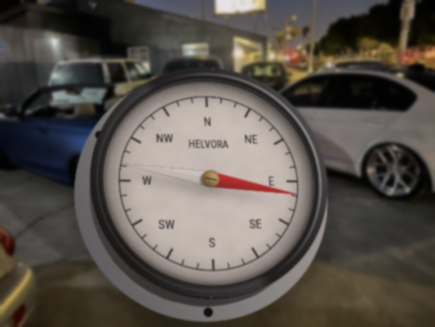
° 100
